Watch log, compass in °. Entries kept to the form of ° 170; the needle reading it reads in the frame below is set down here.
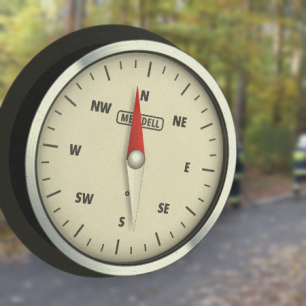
° 350
